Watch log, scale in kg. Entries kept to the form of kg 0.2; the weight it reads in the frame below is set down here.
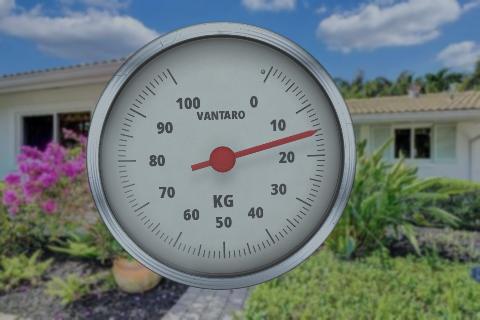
kg 15
